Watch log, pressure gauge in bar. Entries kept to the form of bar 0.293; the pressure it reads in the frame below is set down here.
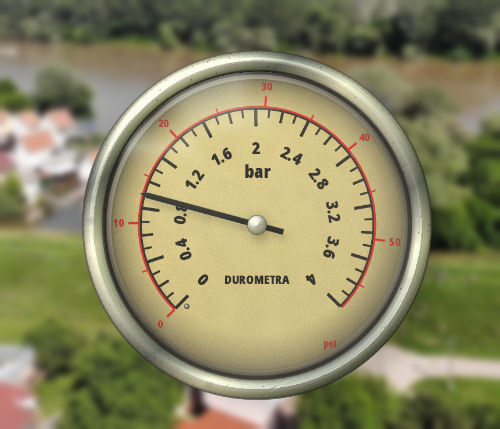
bar 0.9
